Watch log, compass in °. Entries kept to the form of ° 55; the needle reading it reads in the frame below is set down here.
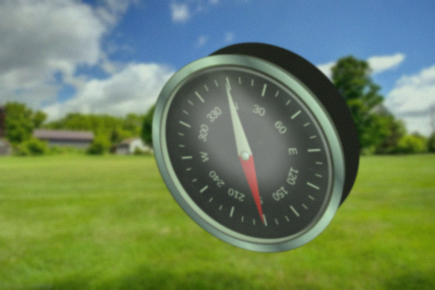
° 180
